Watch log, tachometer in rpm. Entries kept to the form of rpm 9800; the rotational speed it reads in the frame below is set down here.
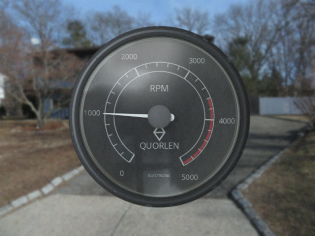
rpm 1000
